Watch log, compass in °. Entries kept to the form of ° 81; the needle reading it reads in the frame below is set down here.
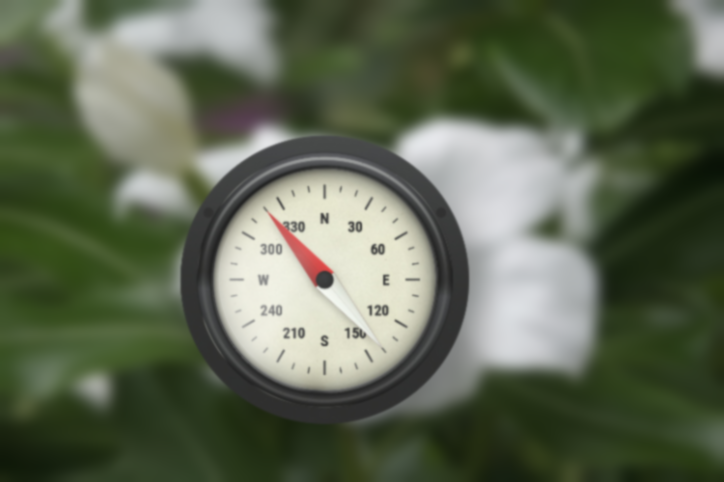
° 320
